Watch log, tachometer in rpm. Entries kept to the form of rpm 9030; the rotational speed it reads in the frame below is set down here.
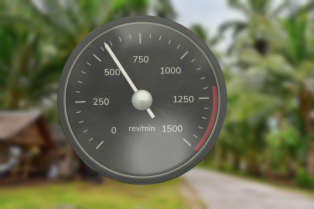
rpm 575
